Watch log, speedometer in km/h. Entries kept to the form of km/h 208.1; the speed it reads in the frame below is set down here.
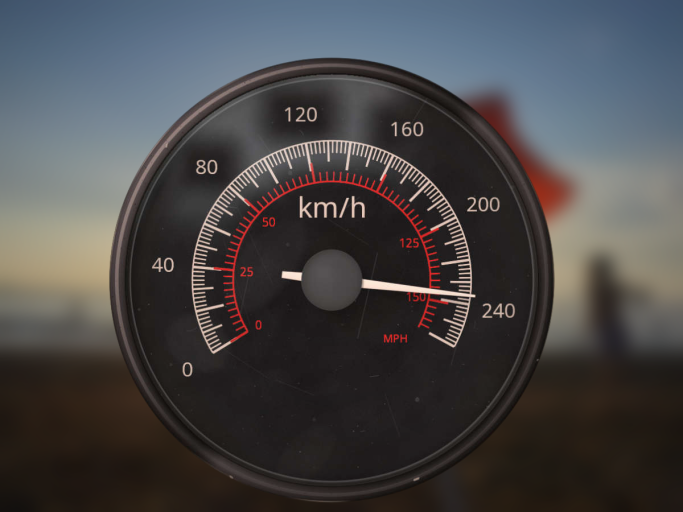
km/h 236
